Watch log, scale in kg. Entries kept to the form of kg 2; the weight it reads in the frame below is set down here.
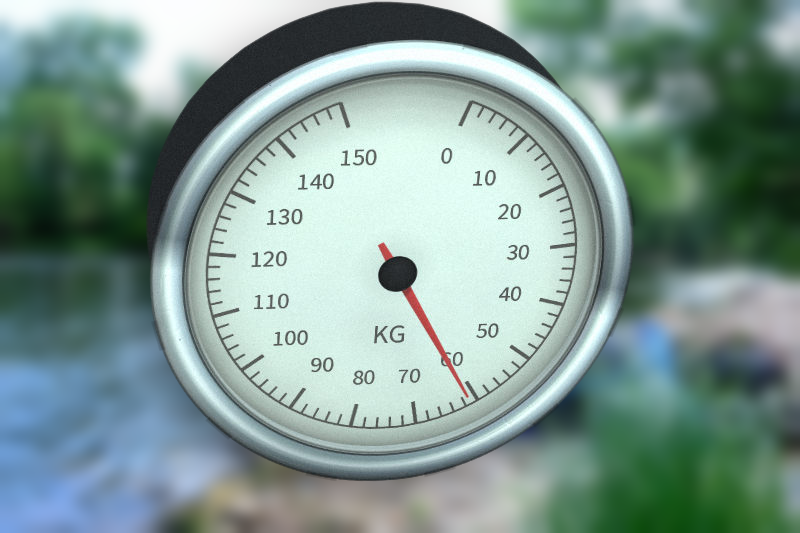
kg 61
